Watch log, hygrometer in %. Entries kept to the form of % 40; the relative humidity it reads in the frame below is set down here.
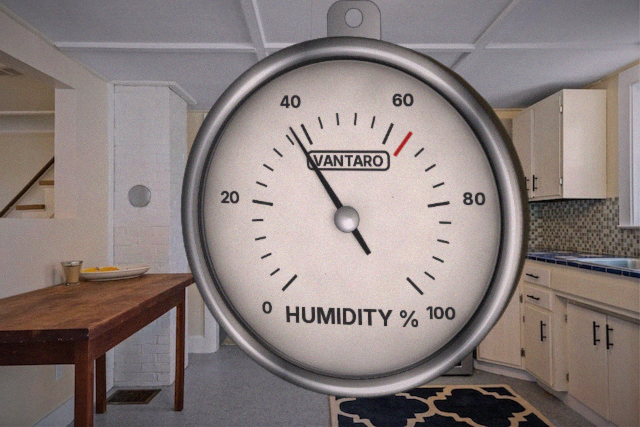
% 38
